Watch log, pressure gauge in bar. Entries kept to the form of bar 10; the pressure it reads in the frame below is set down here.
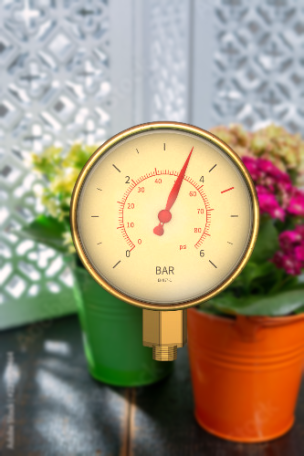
bar 3.5
